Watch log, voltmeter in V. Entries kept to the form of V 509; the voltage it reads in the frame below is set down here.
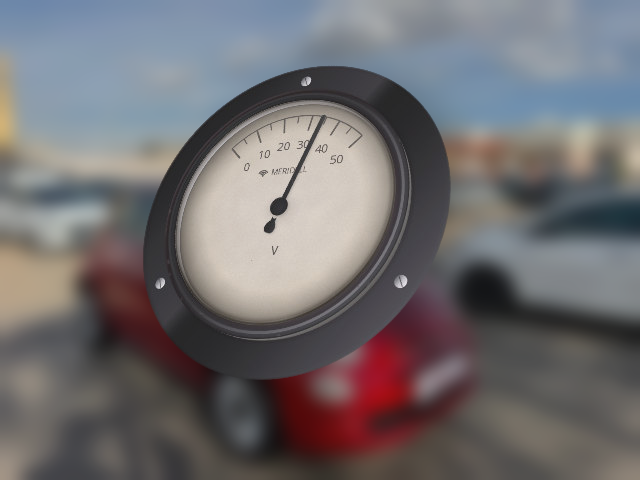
V 35
